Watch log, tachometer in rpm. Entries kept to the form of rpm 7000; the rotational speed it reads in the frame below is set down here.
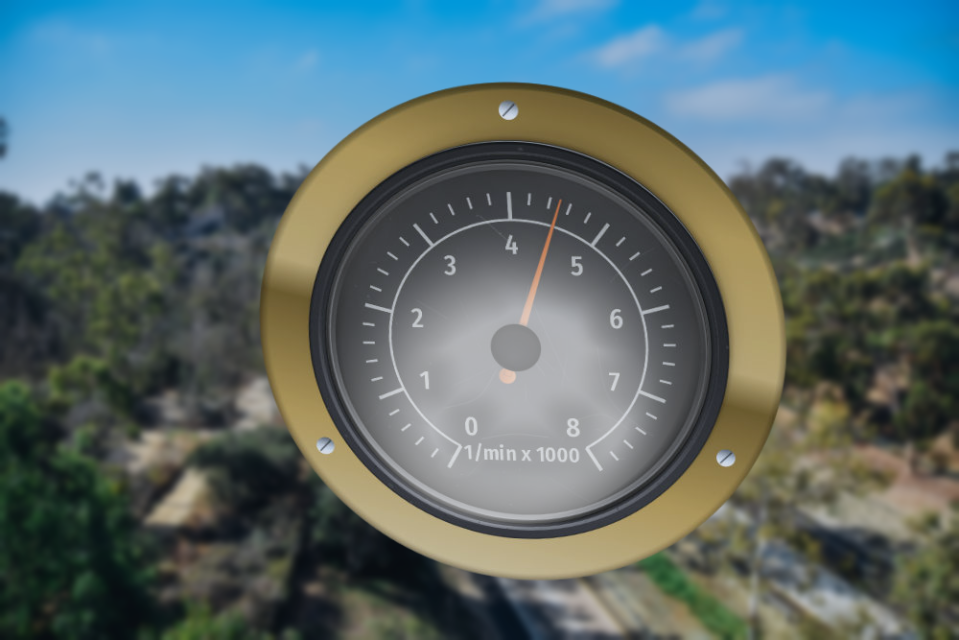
rpm 4500
